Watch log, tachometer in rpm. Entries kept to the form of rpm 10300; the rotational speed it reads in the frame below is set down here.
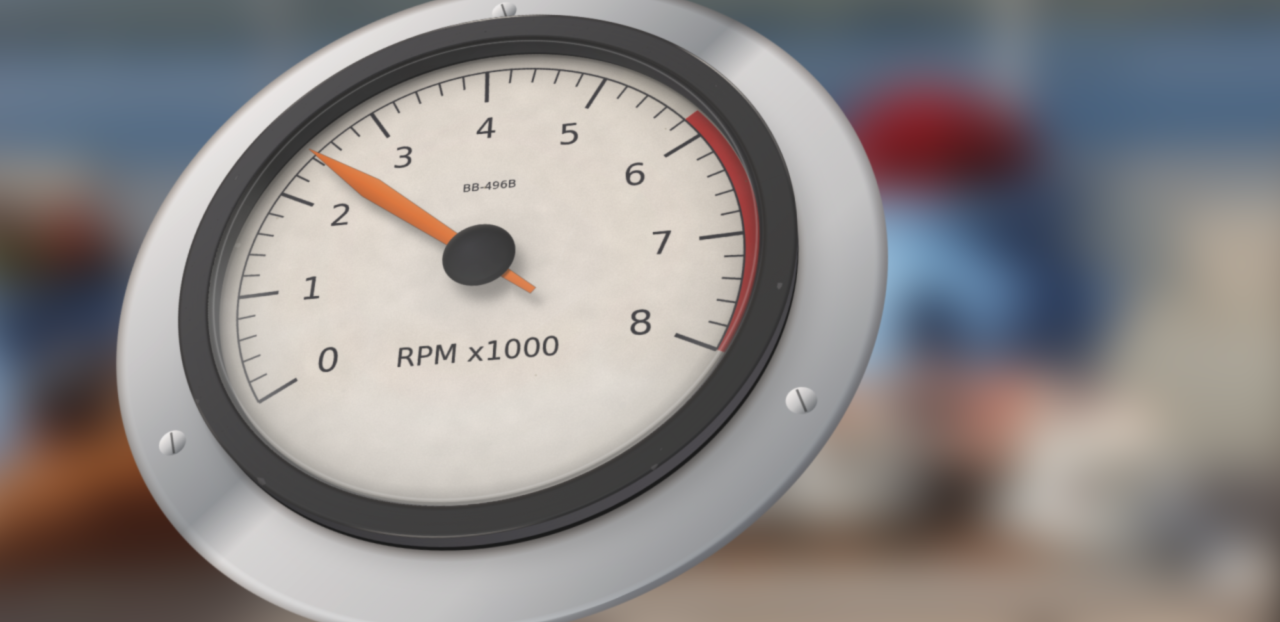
rpm 2400
